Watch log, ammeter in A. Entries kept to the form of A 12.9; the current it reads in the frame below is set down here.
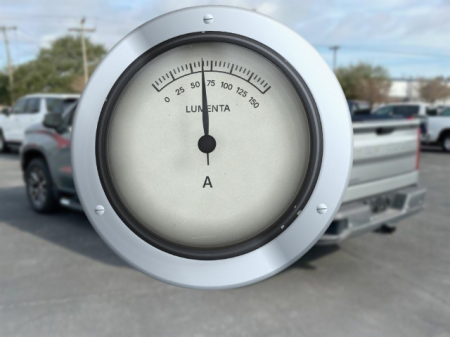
A 65
